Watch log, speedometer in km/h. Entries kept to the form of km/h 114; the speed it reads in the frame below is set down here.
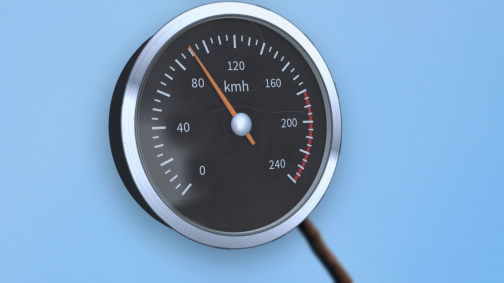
km/h 90
